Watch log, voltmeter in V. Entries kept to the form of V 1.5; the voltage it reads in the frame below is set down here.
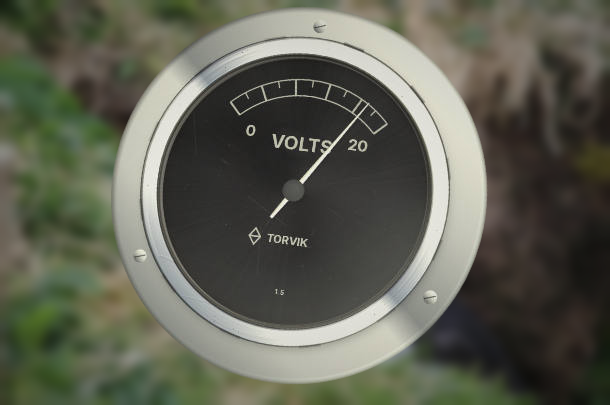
V 17
